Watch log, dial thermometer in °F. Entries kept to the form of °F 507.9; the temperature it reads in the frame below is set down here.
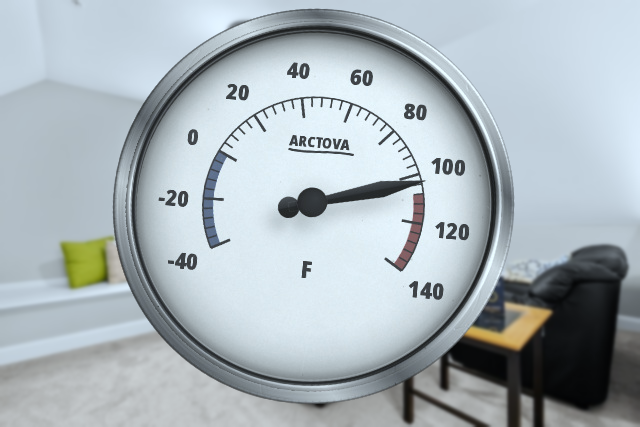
°F 104
